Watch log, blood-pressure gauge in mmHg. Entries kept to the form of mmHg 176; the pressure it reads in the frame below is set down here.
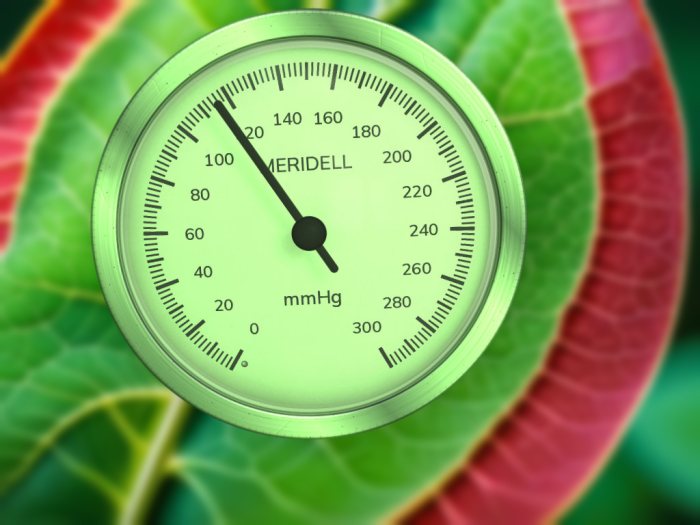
mmHg 116
